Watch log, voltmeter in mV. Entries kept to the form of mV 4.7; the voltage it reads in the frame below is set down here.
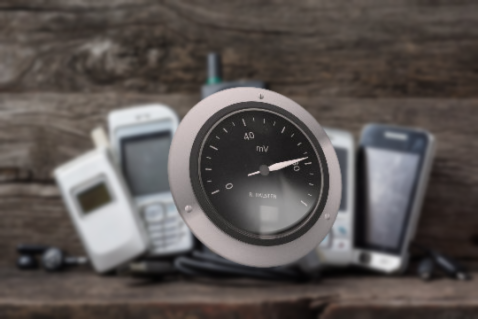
mV 77.5
